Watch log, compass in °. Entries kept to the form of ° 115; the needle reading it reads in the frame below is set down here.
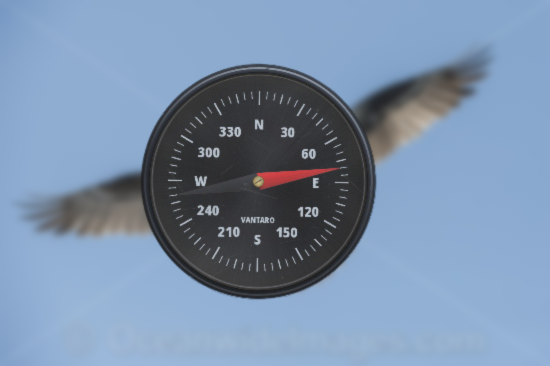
° 80
